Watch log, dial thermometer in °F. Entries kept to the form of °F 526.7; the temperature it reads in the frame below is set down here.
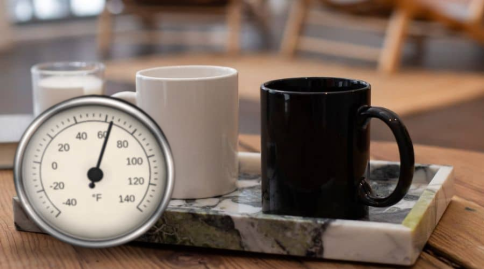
°F 64
